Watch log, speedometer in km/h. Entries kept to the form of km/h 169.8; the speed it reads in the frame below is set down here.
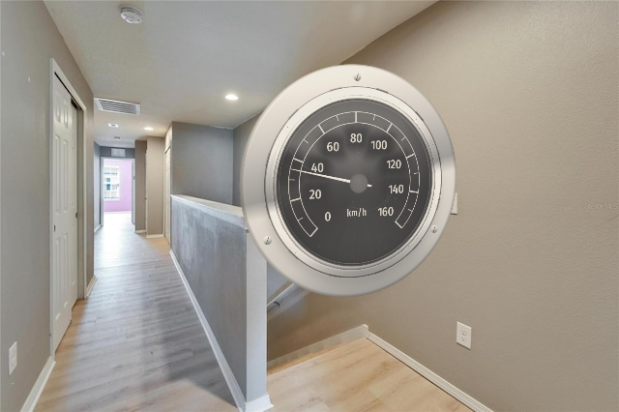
km/h 35
